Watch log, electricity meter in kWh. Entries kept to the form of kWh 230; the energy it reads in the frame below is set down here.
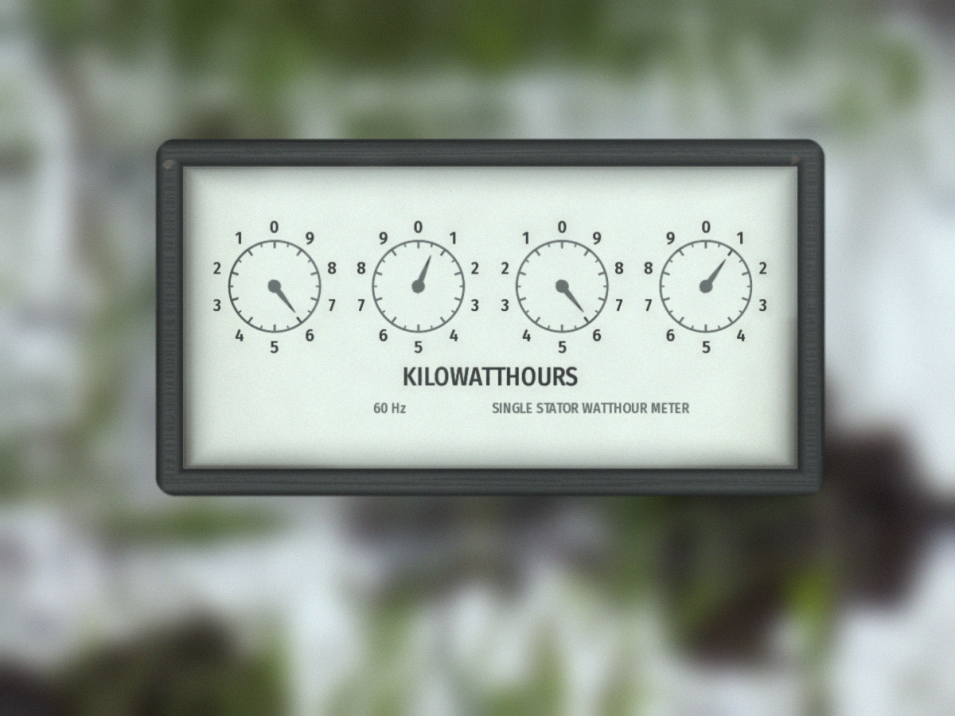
kWh 6061
